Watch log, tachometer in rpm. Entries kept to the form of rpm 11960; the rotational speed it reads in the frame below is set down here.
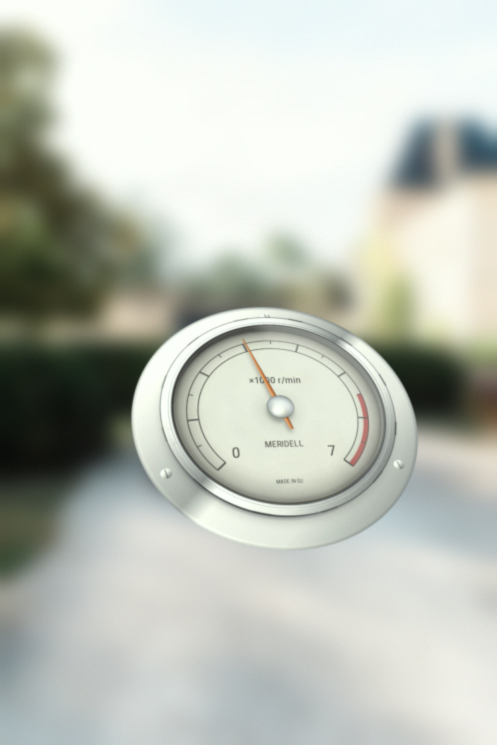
rpm 3000
